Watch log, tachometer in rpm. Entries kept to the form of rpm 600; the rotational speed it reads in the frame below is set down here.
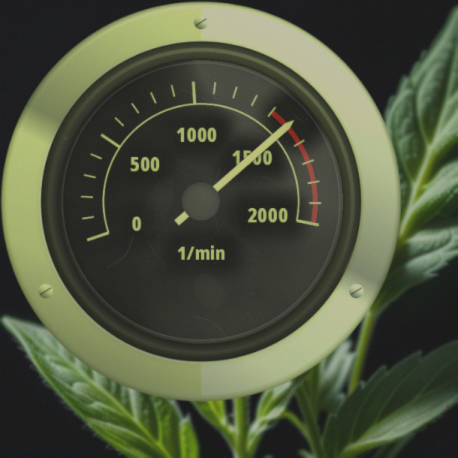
rpm 1500
